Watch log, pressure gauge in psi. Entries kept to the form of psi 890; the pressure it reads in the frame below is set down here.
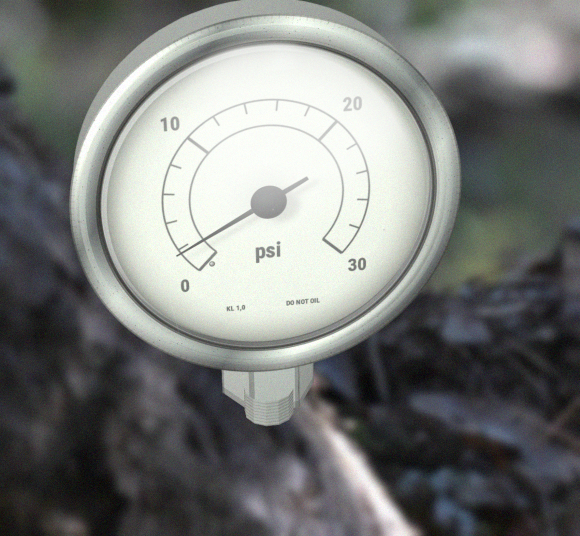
psi 2
